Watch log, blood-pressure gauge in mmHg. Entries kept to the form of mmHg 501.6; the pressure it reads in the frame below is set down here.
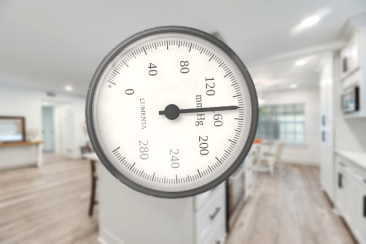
mmHg 150
